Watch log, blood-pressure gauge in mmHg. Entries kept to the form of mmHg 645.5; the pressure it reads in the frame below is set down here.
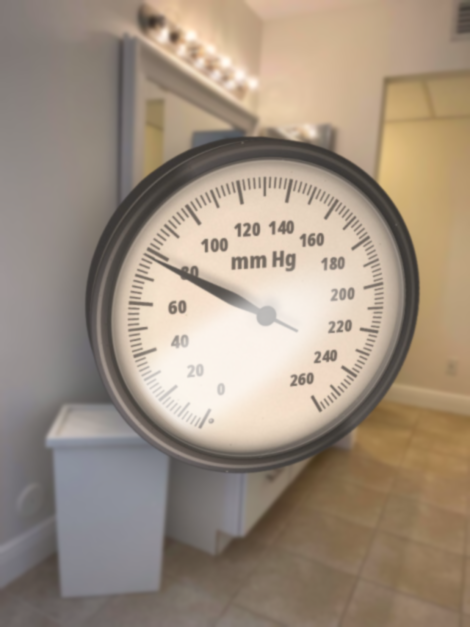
mmHg 78
